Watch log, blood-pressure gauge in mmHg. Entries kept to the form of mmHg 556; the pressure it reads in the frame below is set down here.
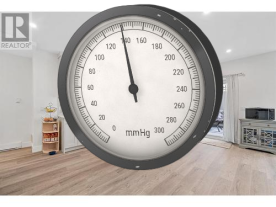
mmHg 140
